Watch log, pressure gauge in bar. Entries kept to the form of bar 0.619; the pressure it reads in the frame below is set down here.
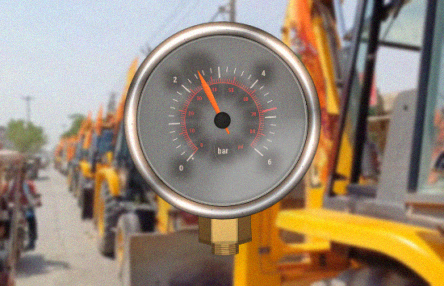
bar 2.5
